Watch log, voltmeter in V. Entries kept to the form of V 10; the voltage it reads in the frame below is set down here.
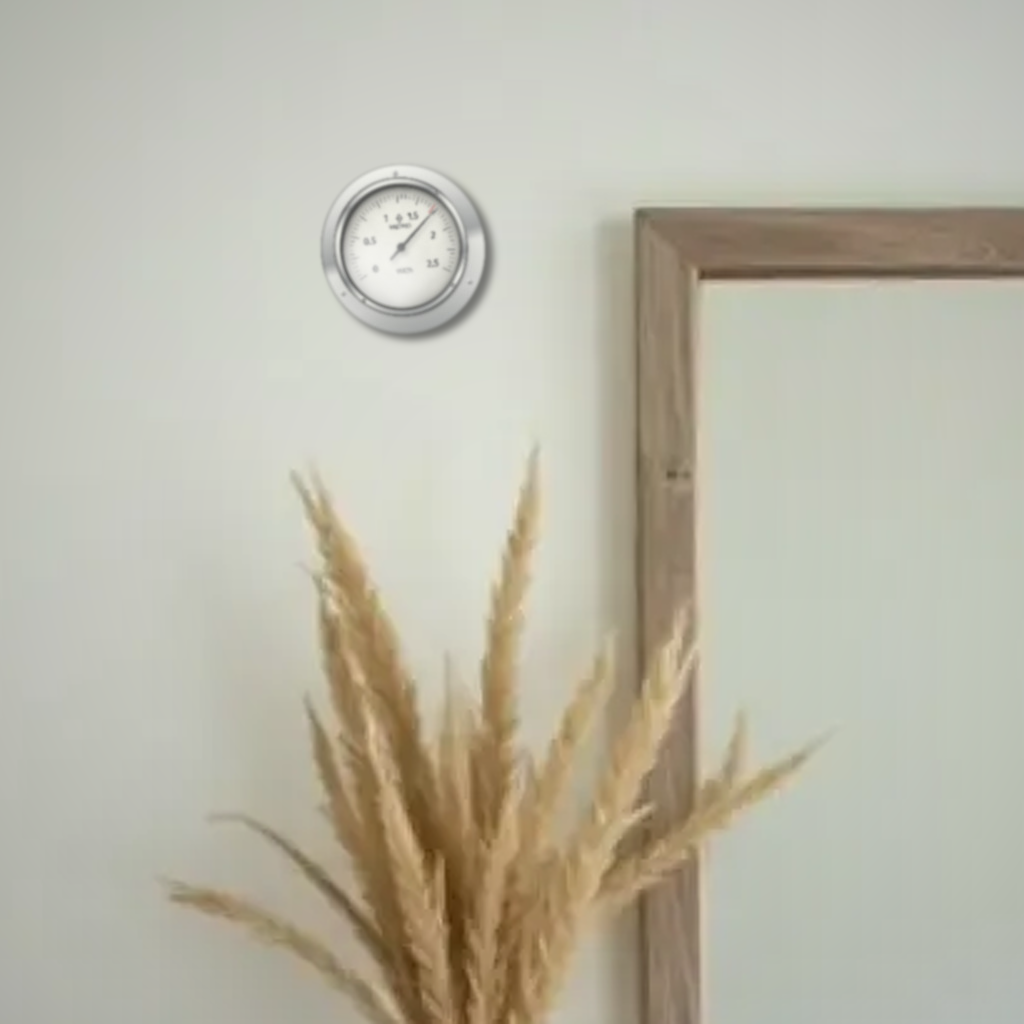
V 1.75
